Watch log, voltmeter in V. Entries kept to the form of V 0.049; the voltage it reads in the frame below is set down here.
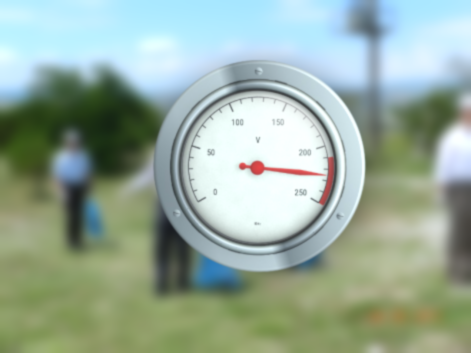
V 225
